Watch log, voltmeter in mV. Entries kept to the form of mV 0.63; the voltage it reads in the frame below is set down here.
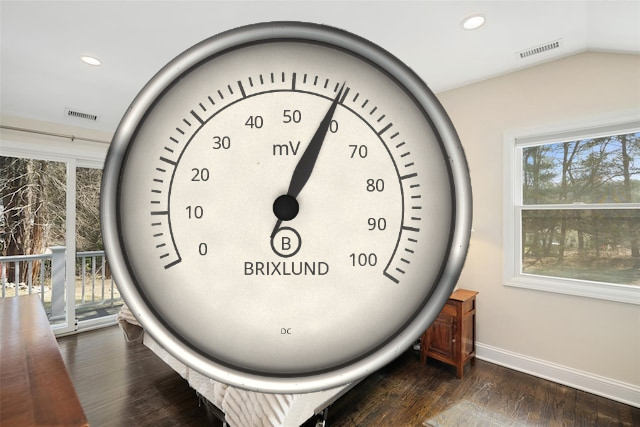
mV 59
